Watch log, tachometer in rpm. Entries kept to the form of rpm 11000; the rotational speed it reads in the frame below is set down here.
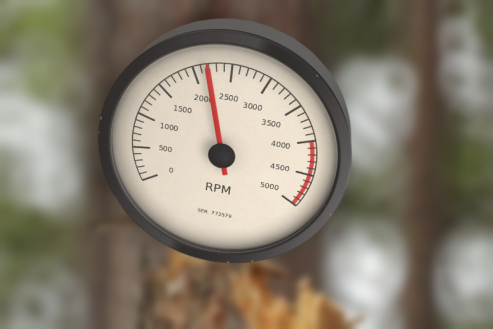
rpm 2200
